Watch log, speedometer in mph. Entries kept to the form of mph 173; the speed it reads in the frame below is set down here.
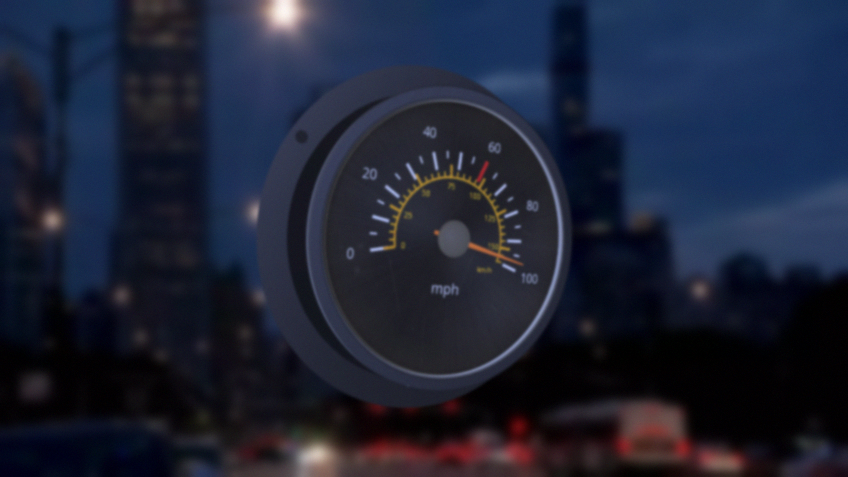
mph 97.5
